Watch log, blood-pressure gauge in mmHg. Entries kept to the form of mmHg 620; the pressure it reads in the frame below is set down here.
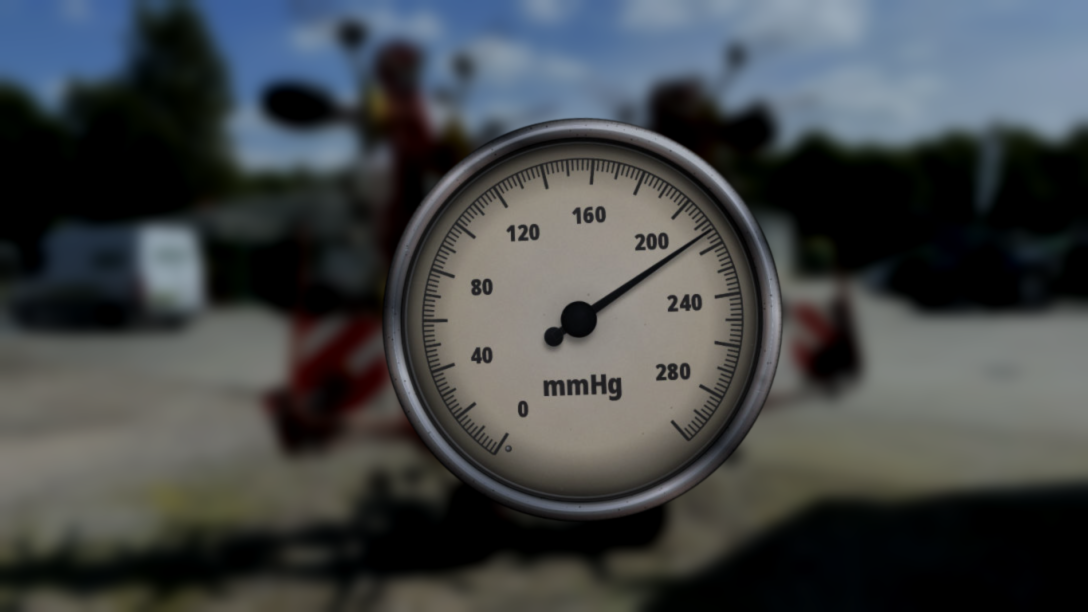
mmHg 214
